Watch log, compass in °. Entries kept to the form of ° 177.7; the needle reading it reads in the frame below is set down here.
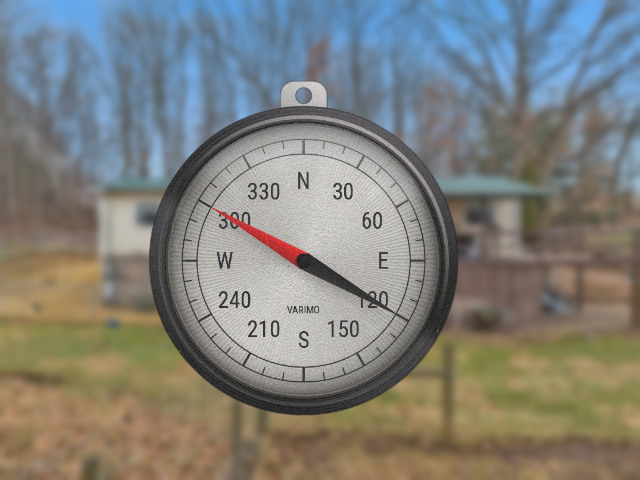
° 300
